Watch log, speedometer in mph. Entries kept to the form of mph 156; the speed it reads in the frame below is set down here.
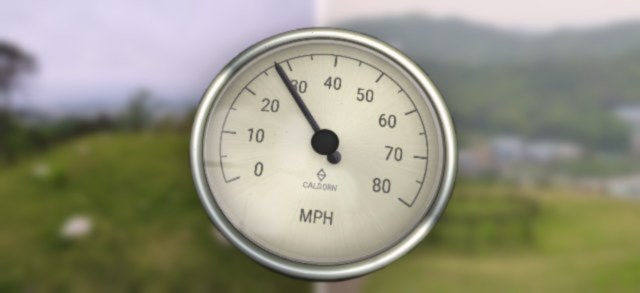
mph 27.5
